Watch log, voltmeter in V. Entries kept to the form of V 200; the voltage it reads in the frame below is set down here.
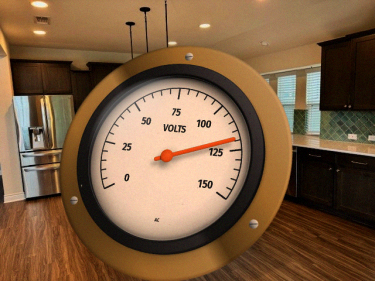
V 120
